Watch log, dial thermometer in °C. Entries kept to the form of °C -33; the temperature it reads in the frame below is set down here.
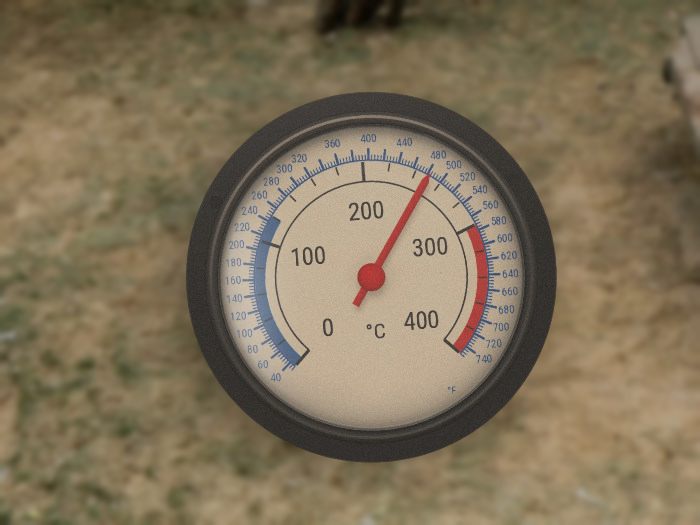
°C 250
